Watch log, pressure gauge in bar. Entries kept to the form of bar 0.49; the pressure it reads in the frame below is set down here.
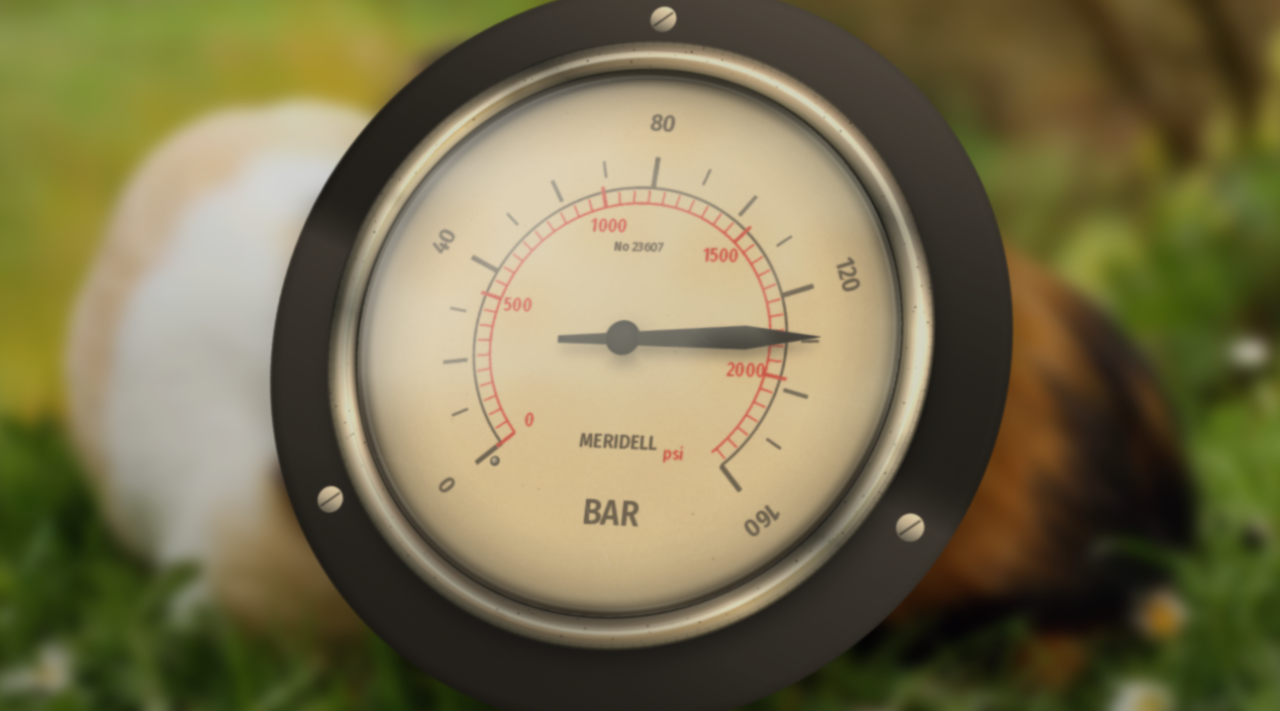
bar 130
